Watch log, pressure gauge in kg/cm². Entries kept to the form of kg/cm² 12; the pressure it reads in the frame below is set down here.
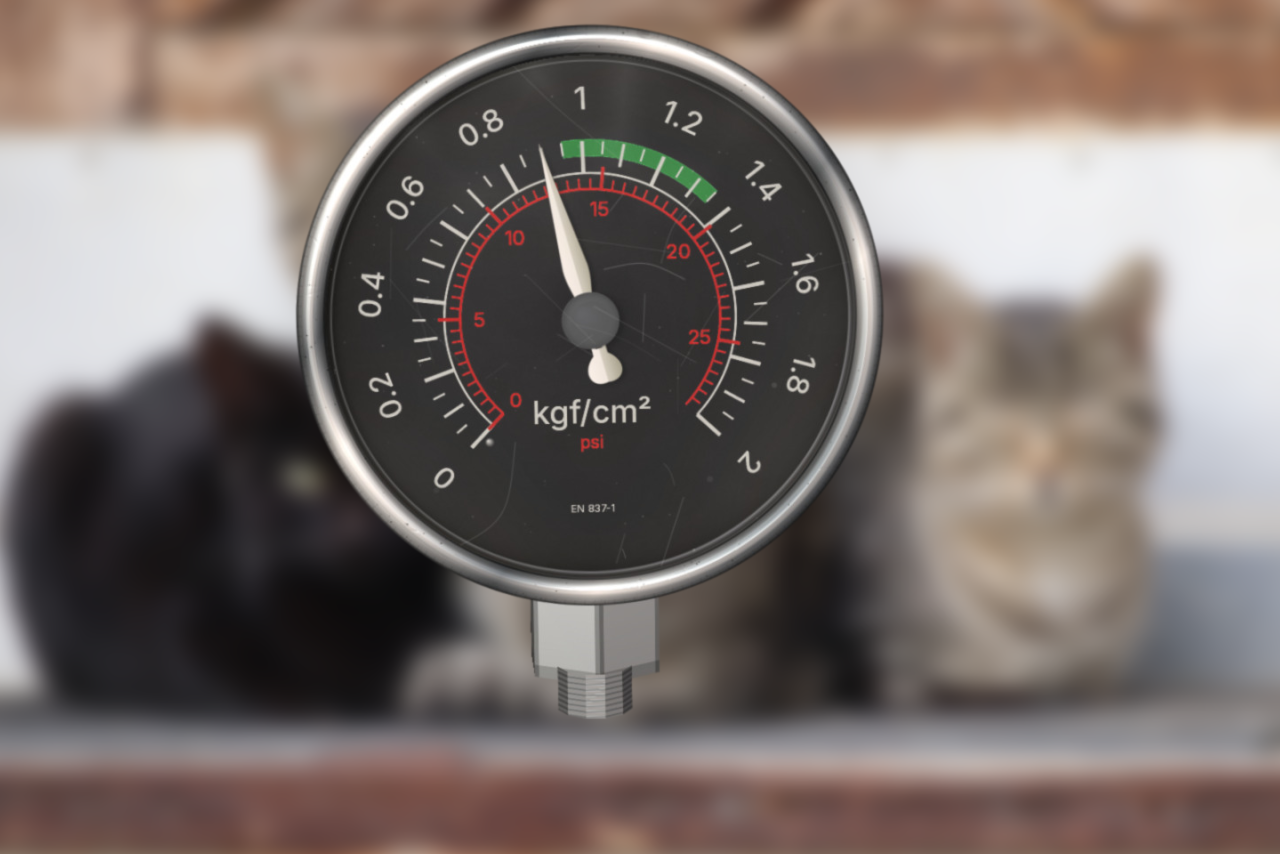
kg/cm² 0.9
